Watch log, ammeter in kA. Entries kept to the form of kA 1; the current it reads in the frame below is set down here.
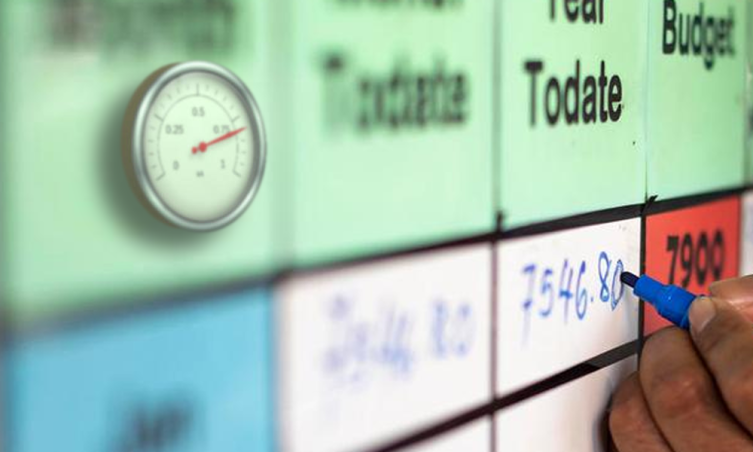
kA 0.8
